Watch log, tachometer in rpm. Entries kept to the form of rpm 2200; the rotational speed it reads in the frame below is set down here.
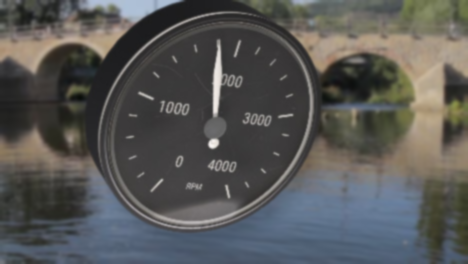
rpm 1800
